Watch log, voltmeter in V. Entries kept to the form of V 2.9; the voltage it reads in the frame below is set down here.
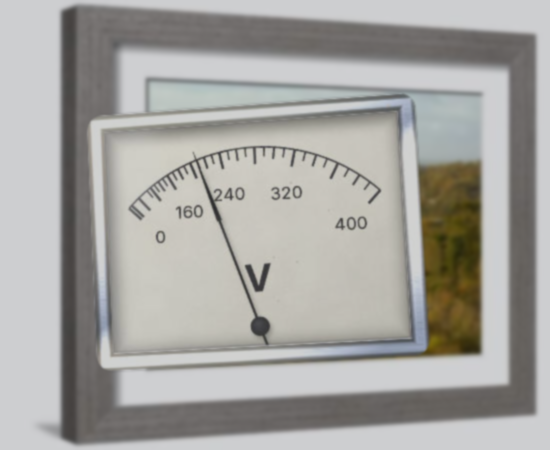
V 210
